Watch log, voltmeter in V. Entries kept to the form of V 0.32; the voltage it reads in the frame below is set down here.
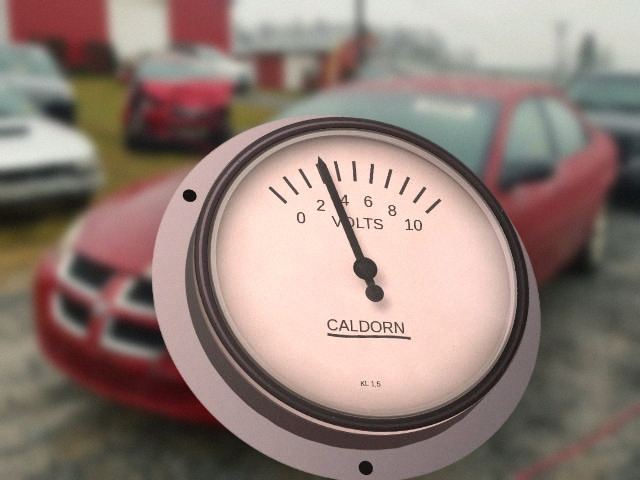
V 3
